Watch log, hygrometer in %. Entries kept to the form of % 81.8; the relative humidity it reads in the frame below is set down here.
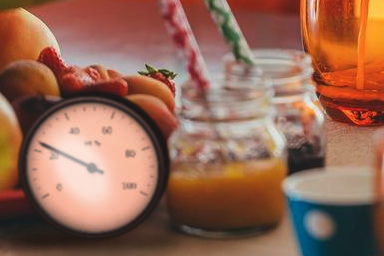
% 24
